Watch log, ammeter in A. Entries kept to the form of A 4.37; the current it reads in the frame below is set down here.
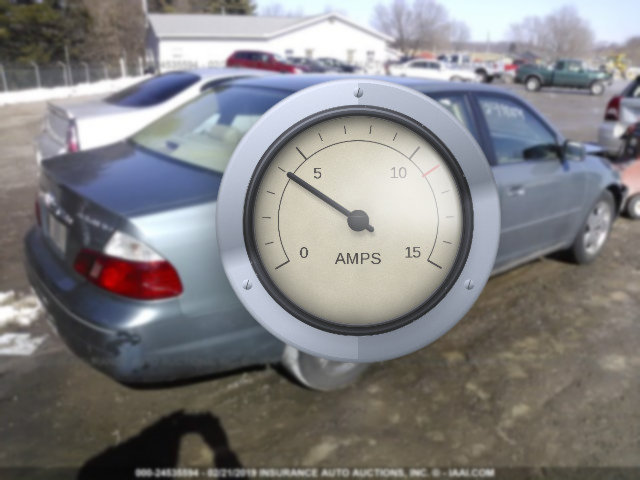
A 4
